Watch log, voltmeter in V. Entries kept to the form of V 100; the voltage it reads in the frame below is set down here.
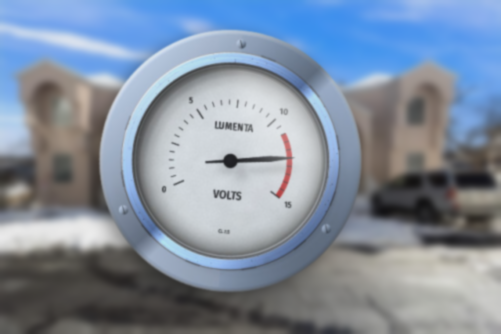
V 12.5
